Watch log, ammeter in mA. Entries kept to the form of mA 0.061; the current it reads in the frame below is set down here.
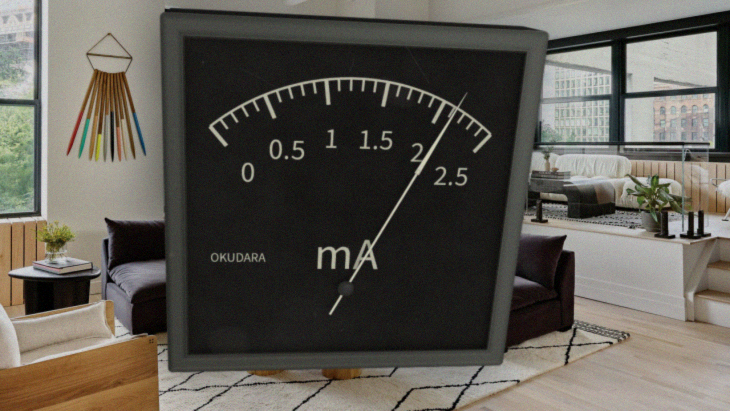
mA 2.1
